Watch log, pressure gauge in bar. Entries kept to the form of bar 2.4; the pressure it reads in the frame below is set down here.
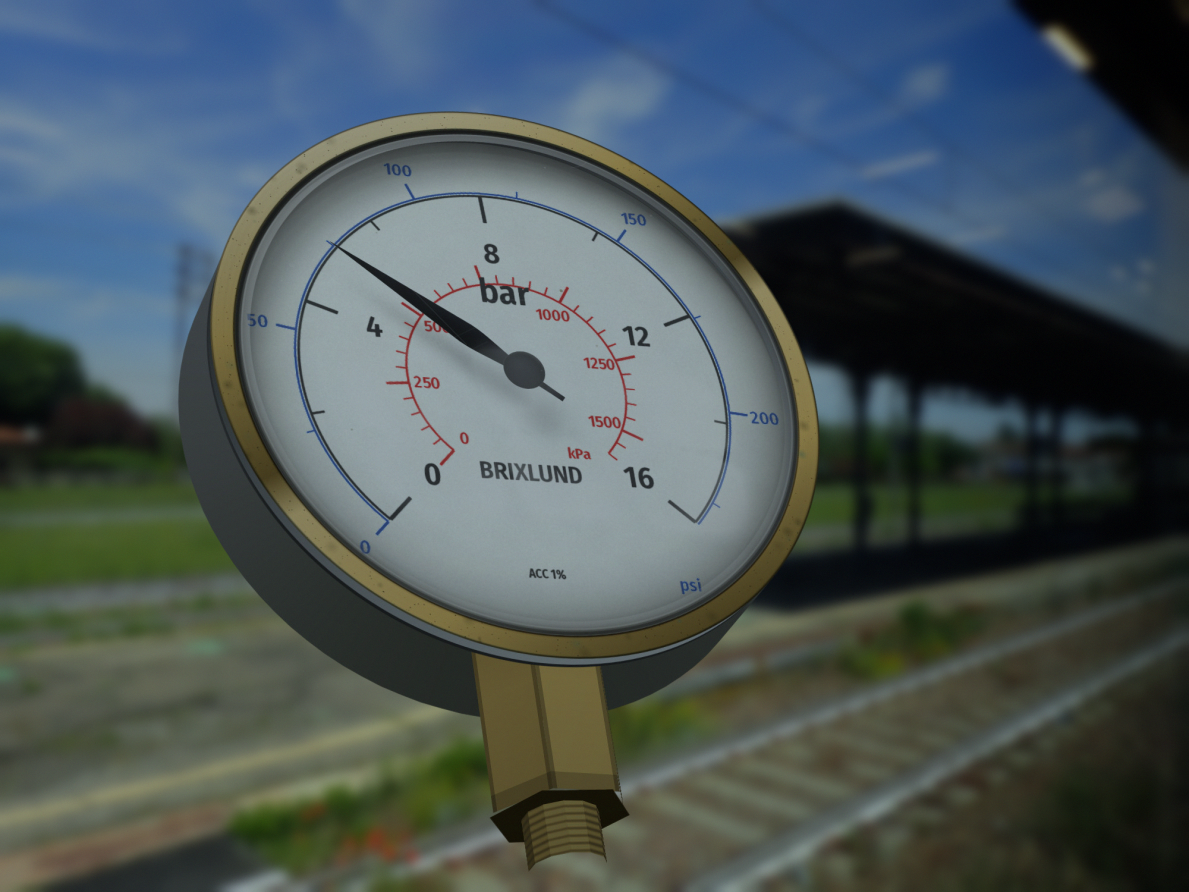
bar 5
